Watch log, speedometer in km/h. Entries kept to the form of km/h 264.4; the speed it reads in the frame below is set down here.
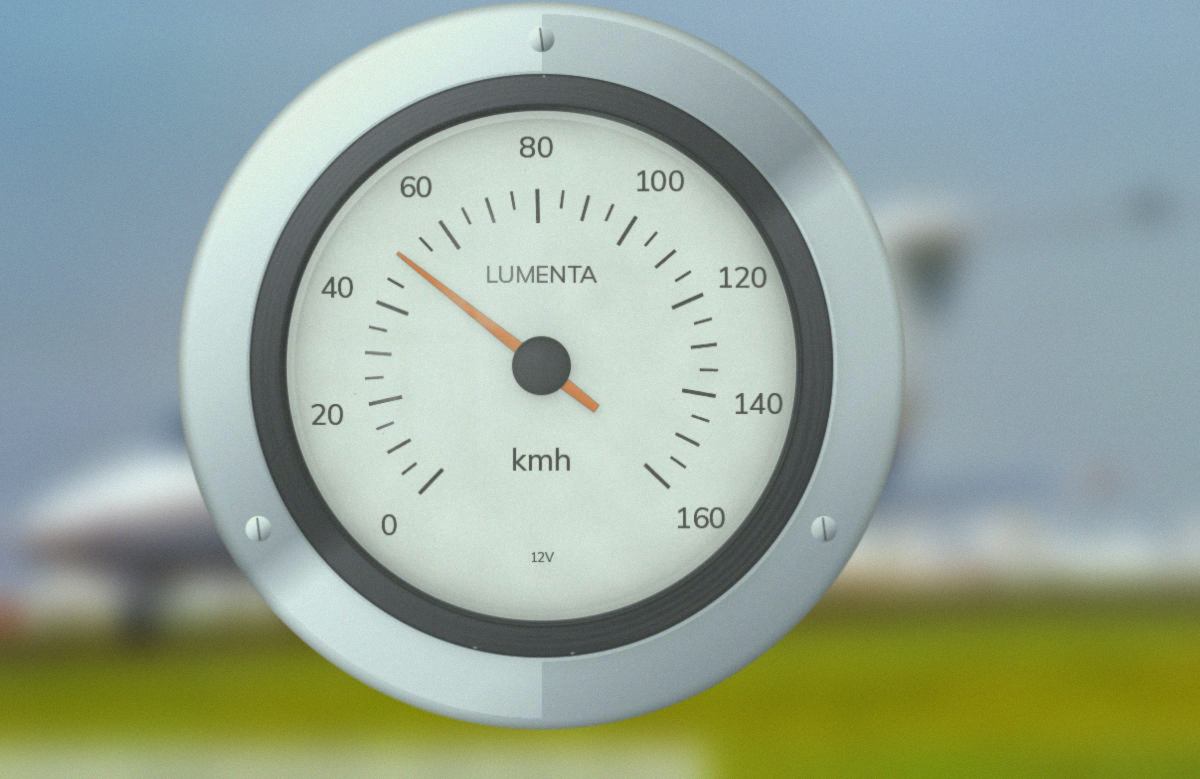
km/h 50
